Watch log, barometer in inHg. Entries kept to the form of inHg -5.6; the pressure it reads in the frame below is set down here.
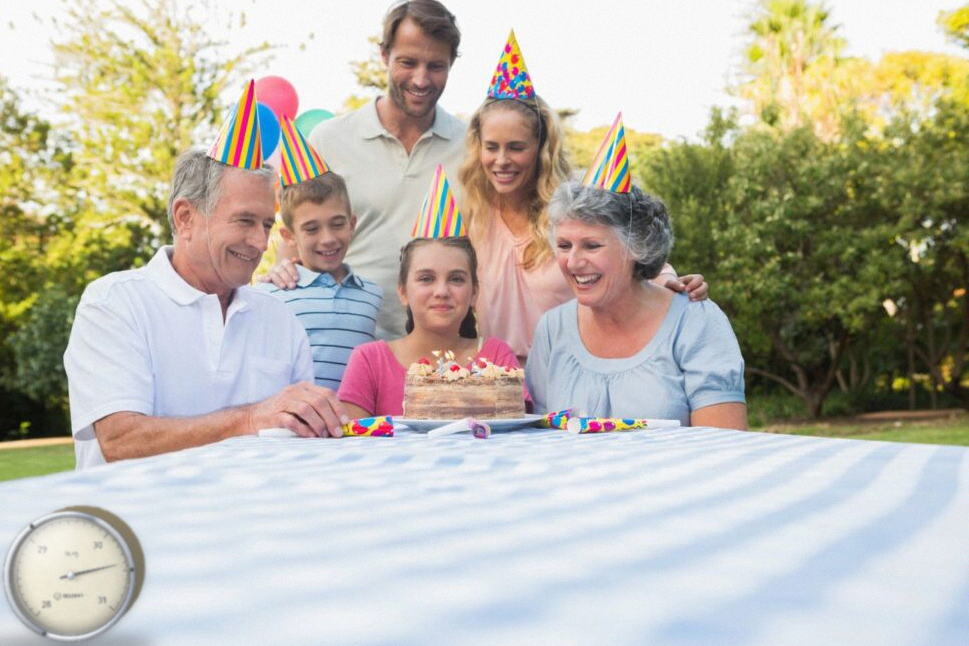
inHg 30.4
